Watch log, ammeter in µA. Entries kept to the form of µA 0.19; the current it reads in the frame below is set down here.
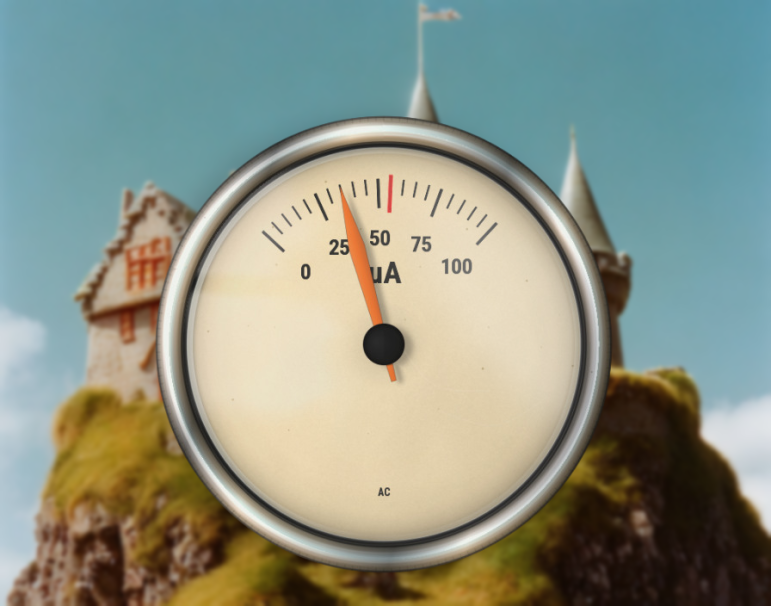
µA 35
